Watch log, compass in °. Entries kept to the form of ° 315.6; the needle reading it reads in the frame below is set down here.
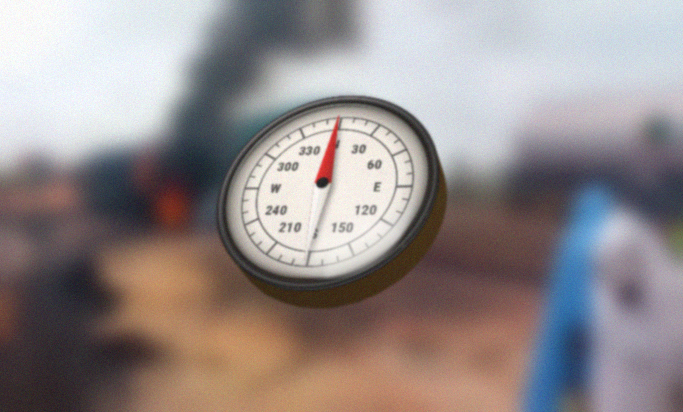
° 0
